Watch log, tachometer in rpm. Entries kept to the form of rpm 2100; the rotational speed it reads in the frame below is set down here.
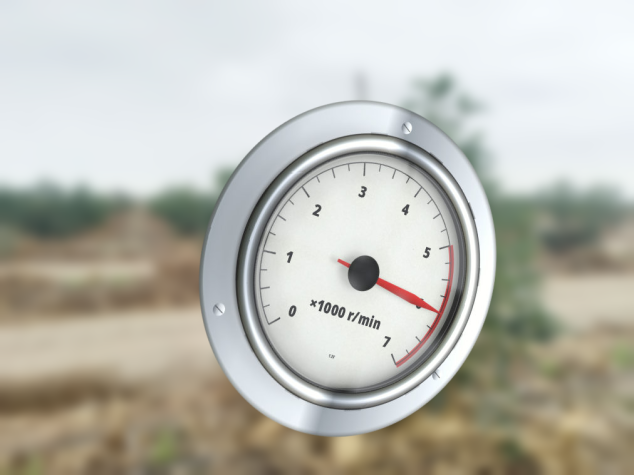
rpm 6000
